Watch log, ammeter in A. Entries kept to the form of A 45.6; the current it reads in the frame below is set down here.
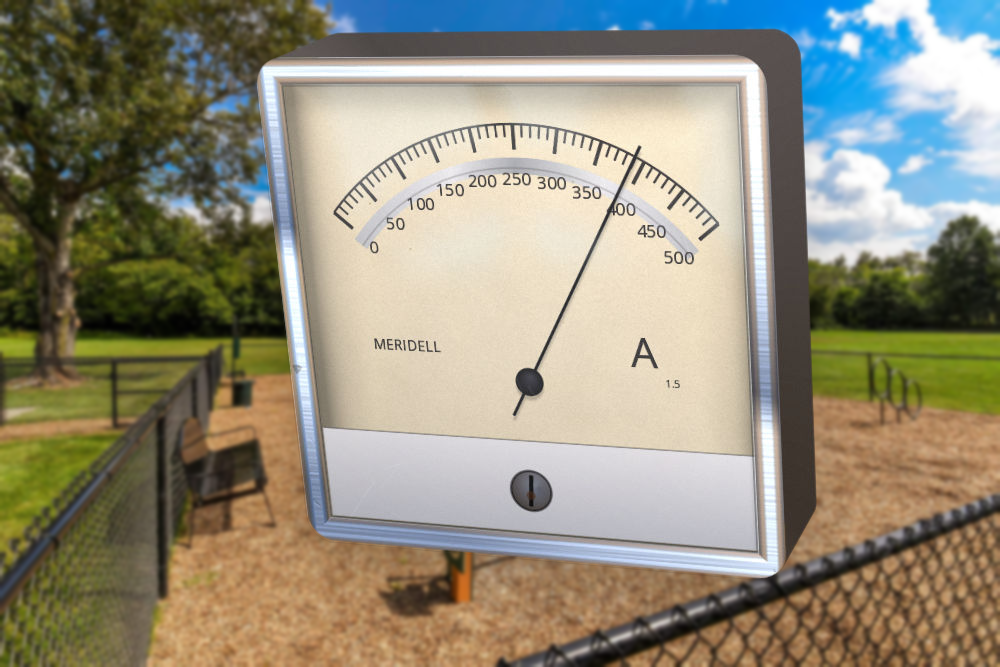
A 390
